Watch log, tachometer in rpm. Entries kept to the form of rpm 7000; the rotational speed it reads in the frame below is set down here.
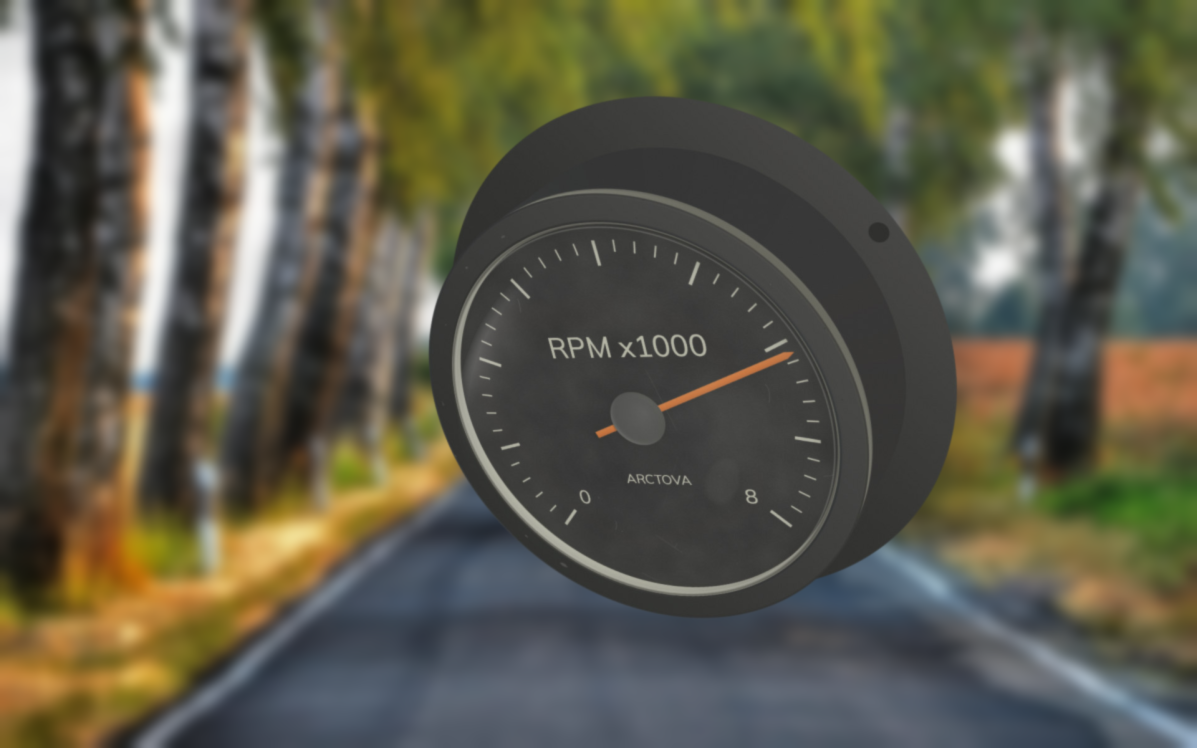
rpm 6100
